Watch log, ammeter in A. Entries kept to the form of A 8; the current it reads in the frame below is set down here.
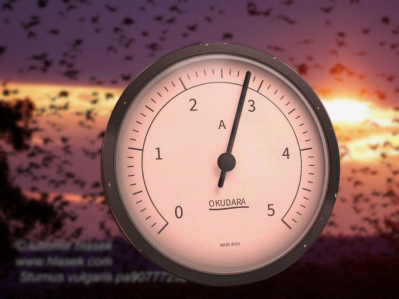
A 2.8
